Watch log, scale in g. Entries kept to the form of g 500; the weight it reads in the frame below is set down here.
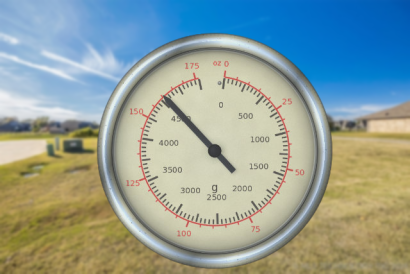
g 4550
